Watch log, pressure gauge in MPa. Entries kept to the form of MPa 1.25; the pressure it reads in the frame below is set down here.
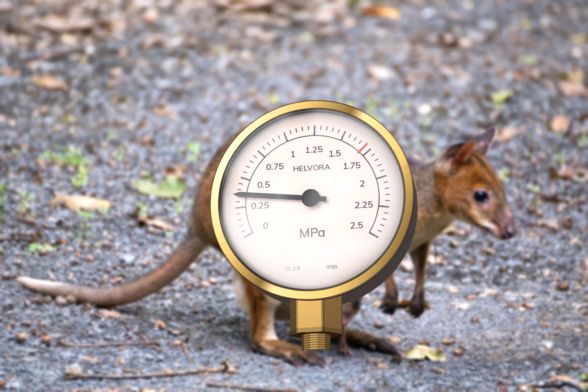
MPa 0.35
